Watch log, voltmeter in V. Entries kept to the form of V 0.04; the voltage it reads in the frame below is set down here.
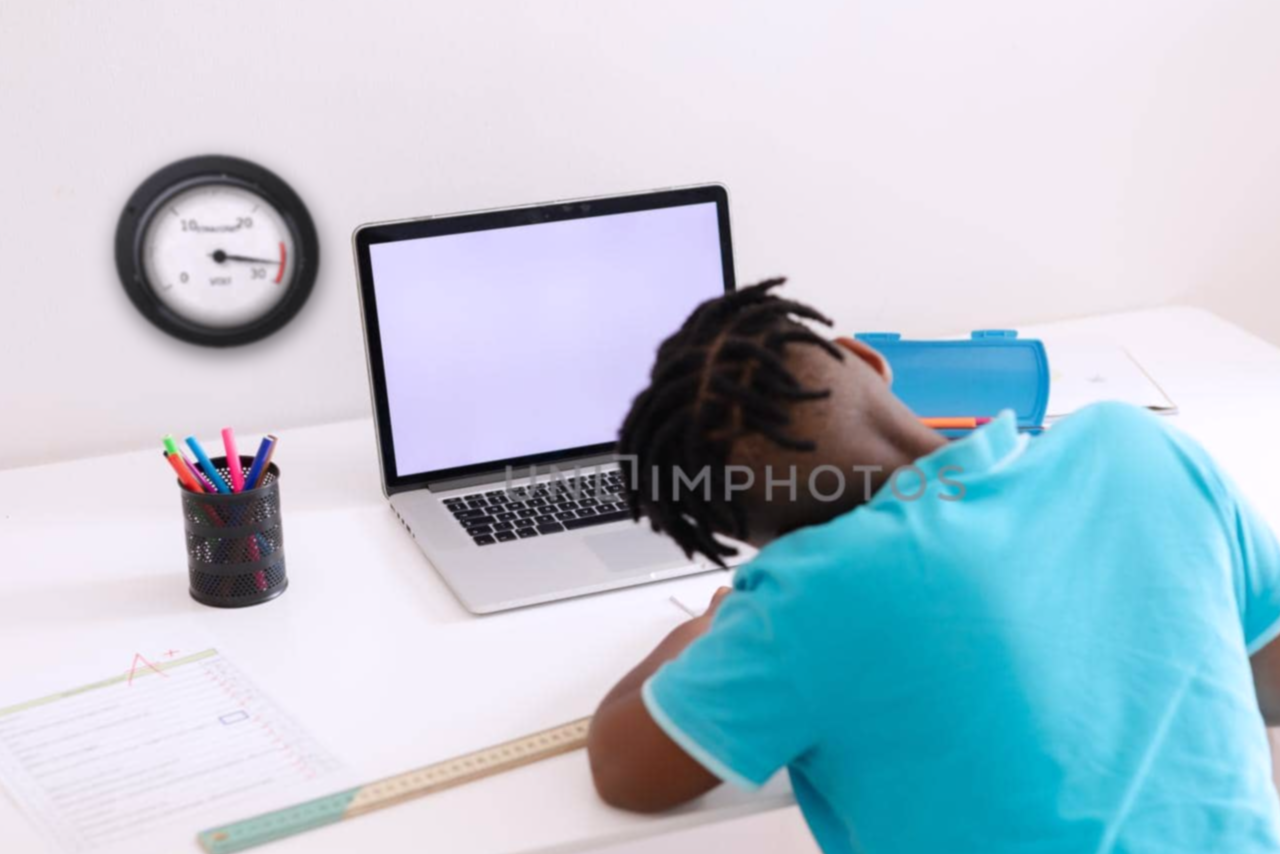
V 27.5
